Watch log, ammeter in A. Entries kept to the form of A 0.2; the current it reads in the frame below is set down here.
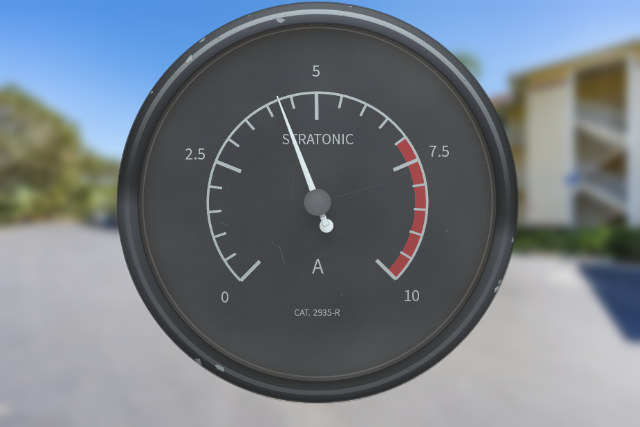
A 4.25
